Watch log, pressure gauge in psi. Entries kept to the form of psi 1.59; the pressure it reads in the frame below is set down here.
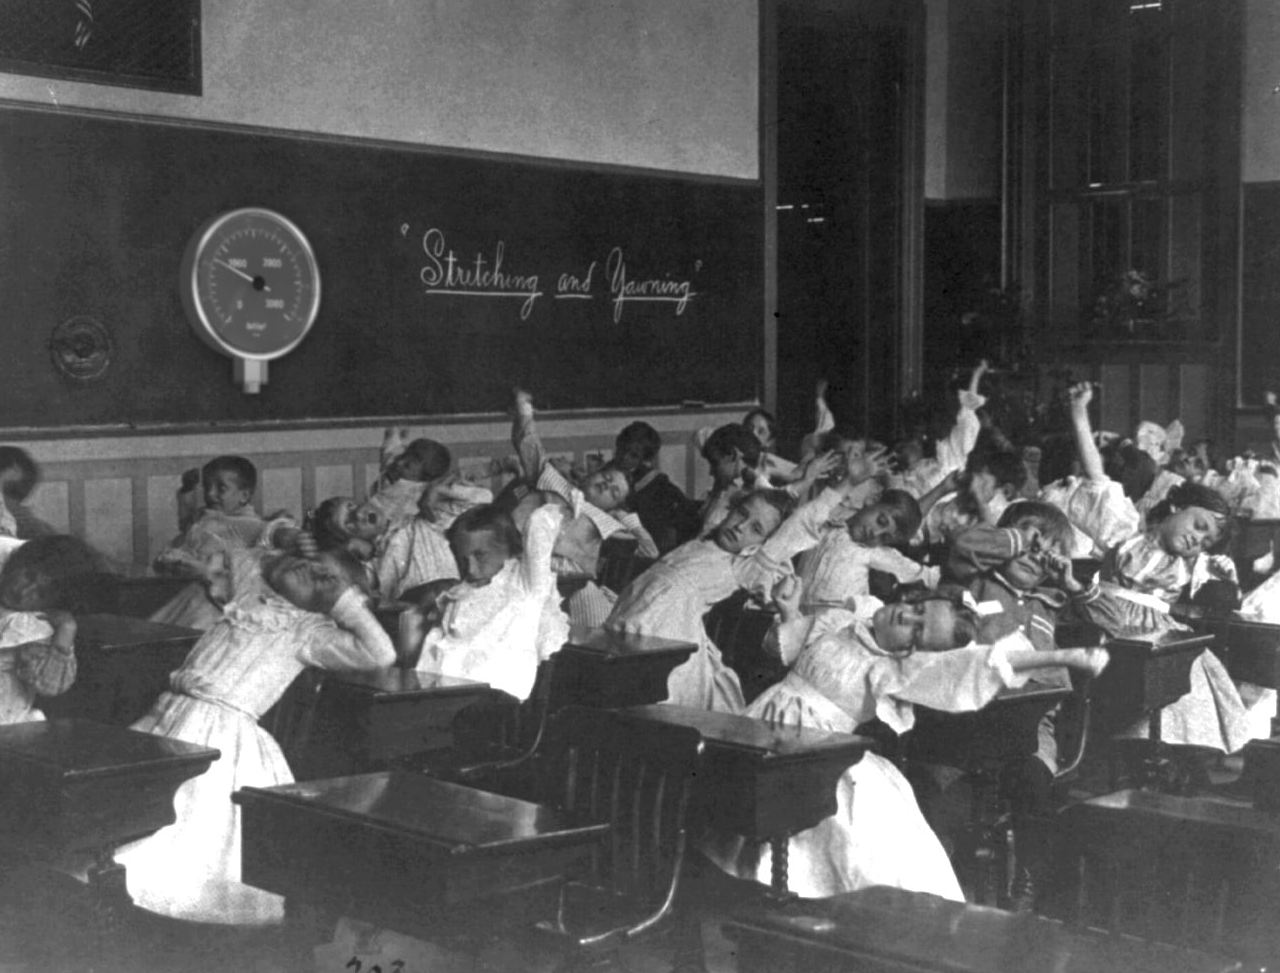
psi 800
